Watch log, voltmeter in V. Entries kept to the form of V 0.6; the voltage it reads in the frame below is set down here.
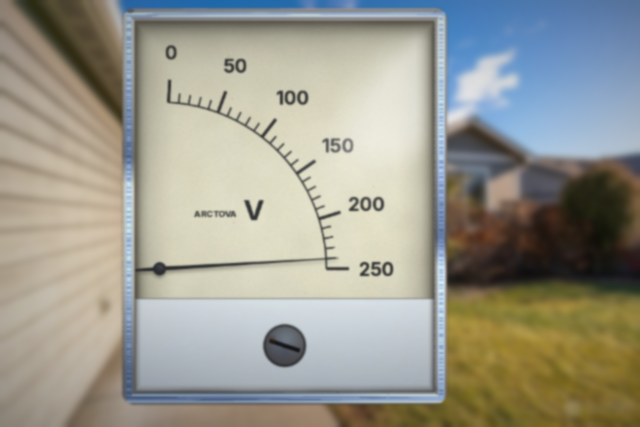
V 240
